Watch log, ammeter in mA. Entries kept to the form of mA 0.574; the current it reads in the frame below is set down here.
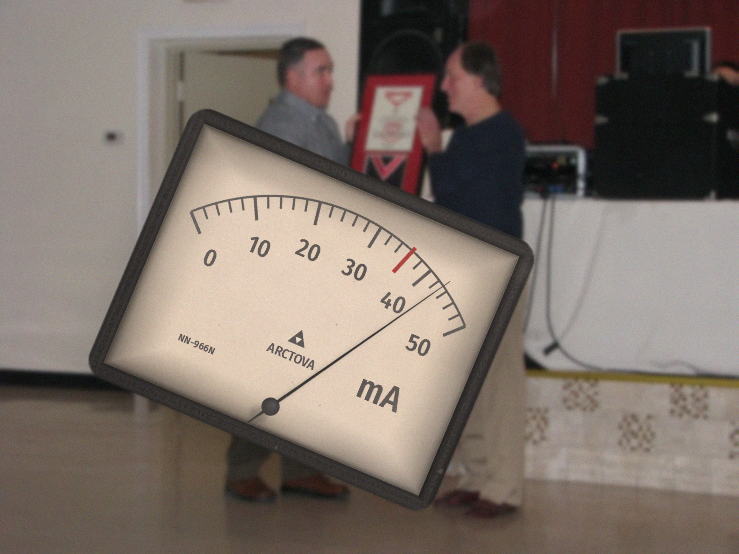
mA 43
